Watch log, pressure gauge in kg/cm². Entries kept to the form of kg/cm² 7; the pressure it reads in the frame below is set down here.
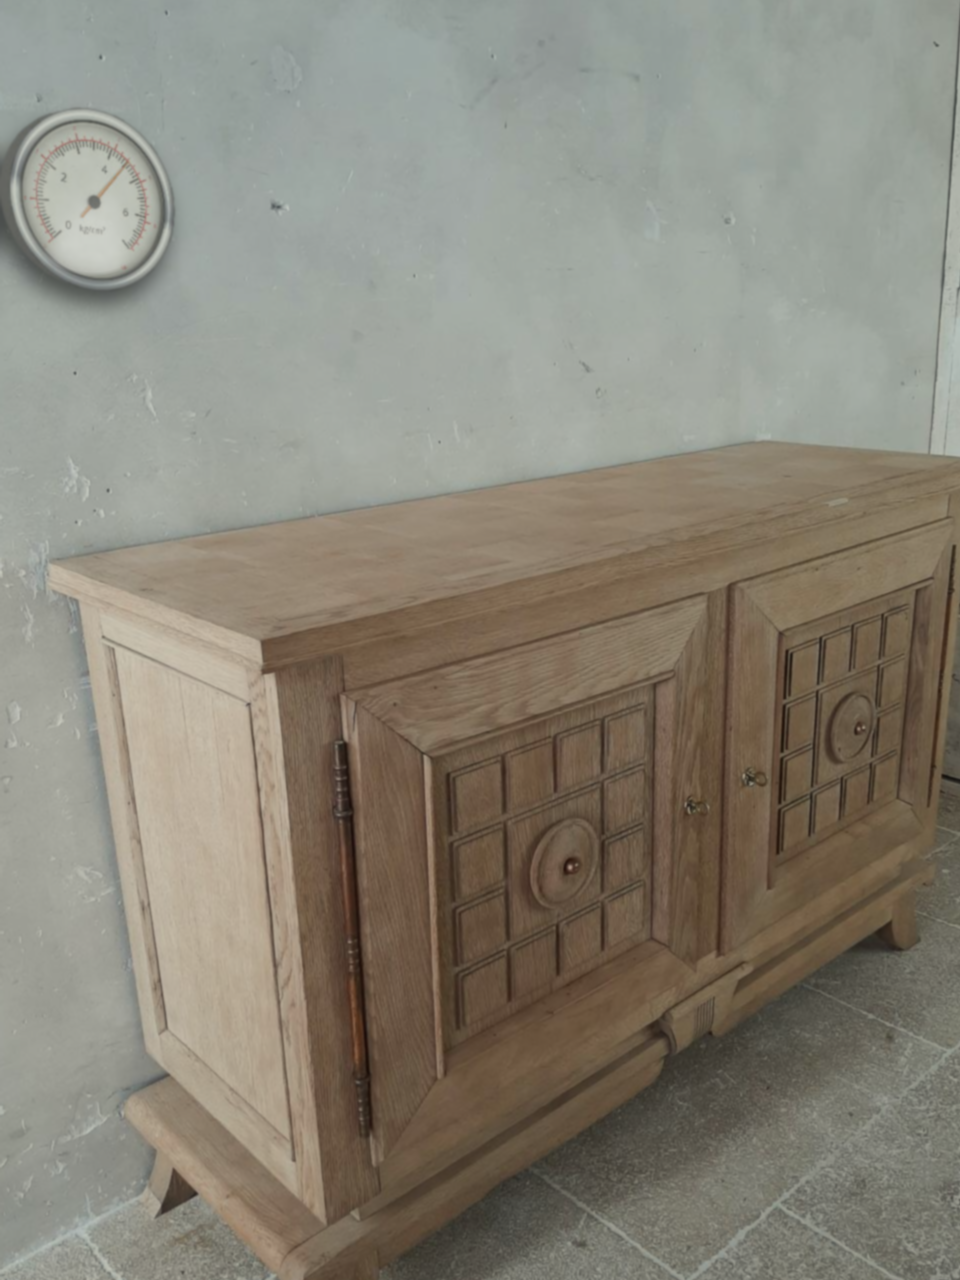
kg/cm² 4.5
